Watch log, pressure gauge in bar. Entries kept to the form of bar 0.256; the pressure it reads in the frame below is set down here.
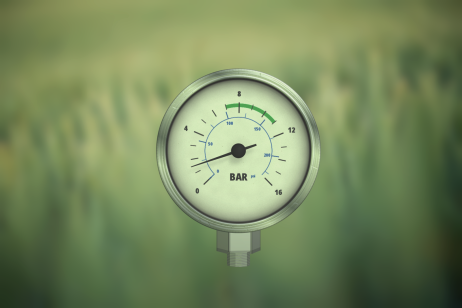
bar 1.5
